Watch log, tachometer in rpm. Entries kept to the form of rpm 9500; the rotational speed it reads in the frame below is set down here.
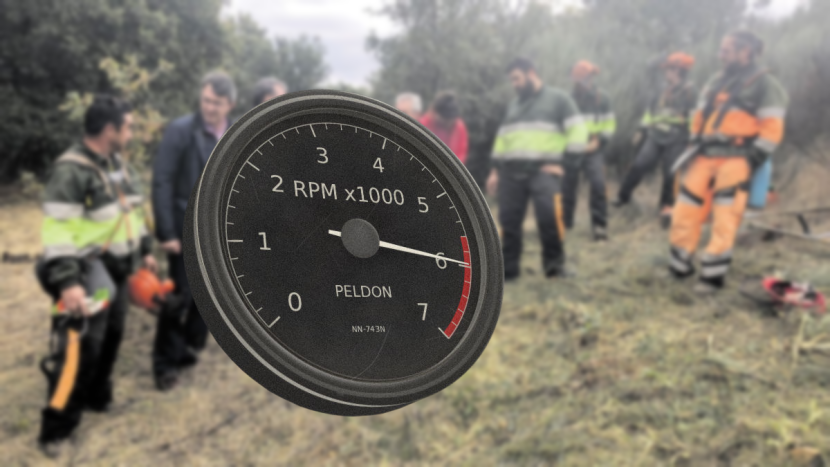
rpm 6000
